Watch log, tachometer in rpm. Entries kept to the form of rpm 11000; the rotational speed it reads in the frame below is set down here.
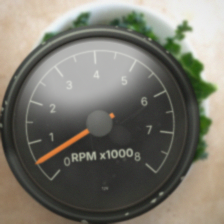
rpm 500
